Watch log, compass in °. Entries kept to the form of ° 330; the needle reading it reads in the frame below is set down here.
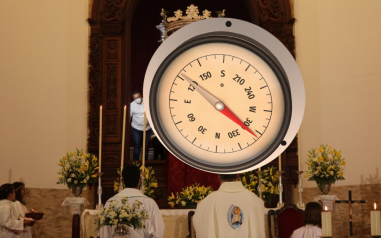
° 305
